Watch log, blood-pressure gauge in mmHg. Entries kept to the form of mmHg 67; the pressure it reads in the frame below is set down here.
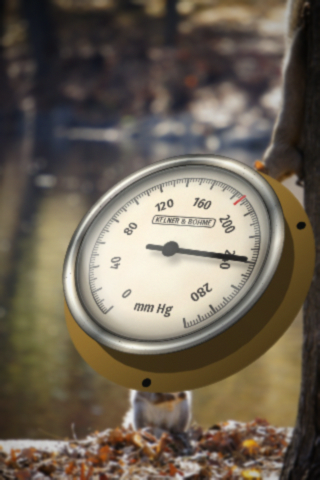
mmHg 240
